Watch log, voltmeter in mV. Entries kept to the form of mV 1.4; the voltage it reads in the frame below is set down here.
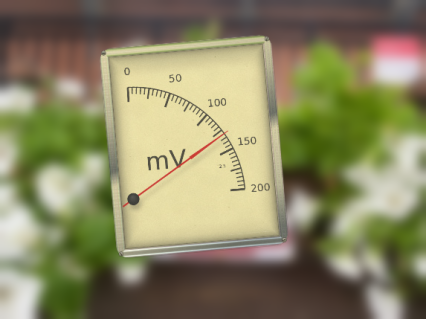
mV 130
